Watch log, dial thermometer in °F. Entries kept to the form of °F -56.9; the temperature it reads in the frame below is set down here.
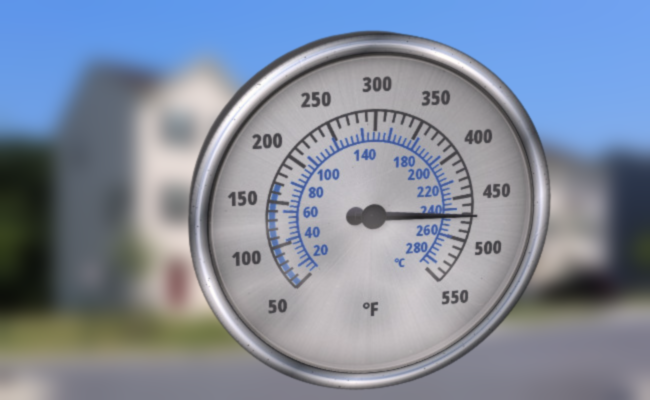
°F 470
